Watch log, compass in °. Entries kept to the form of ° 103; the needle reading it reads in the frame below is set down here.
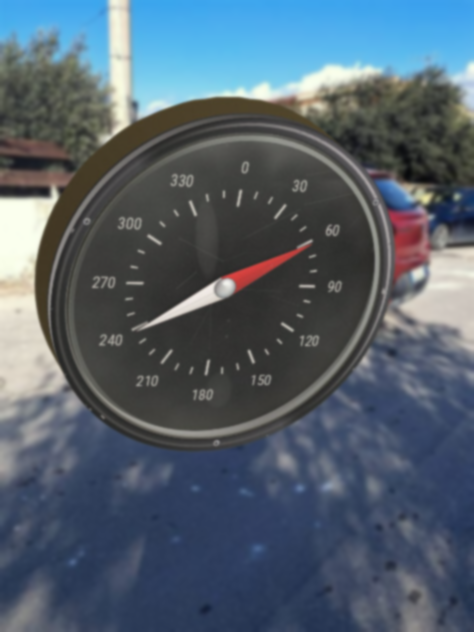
° 60
